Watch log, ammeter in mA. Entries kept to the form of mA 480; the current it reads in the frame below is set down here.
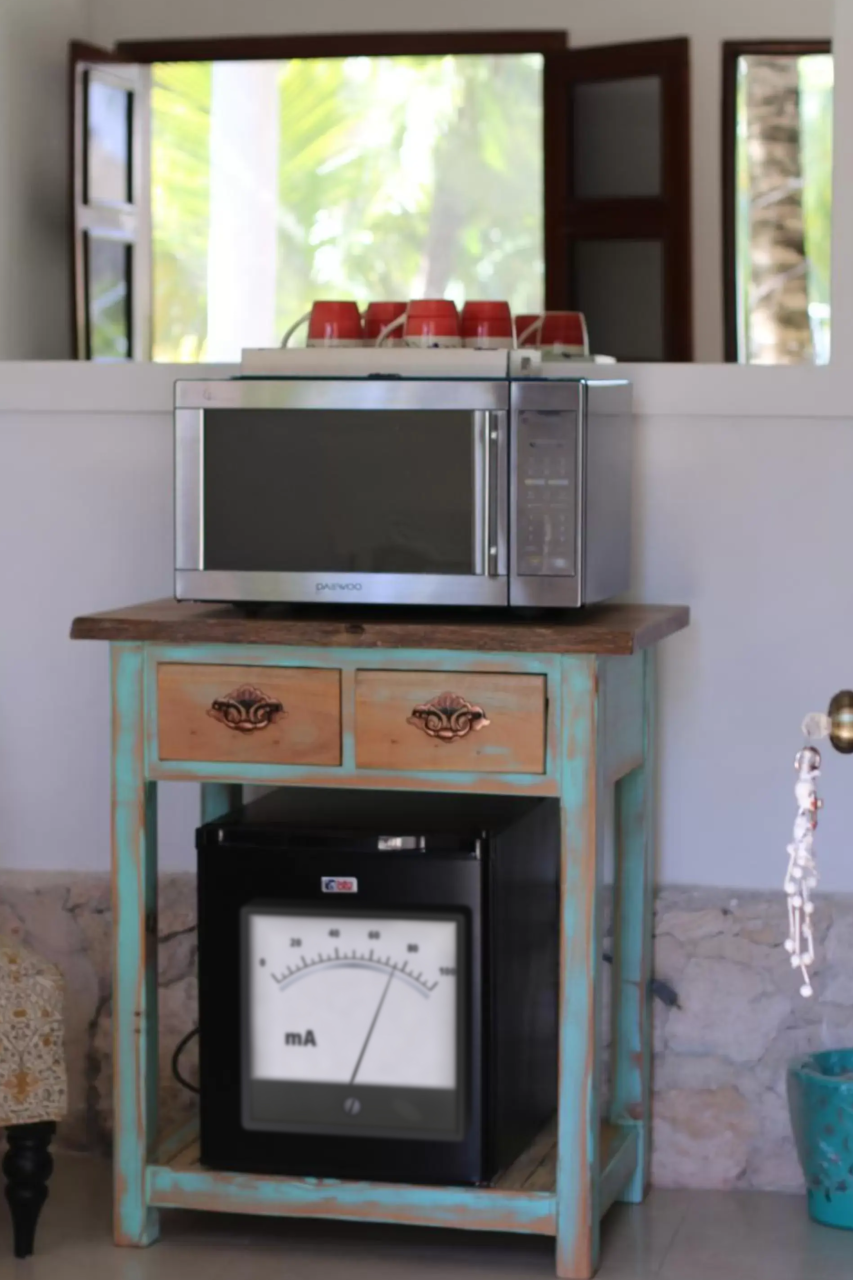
mA 75
